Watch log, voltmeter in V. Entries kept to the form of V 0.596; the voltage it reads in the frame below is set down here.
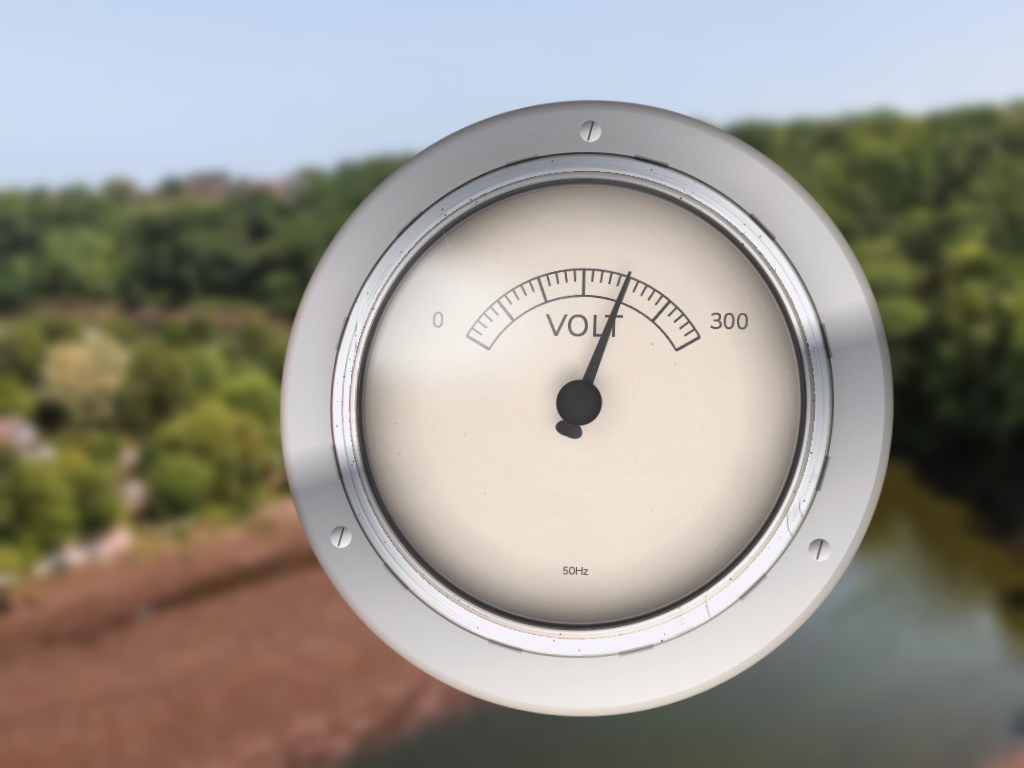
V 200
